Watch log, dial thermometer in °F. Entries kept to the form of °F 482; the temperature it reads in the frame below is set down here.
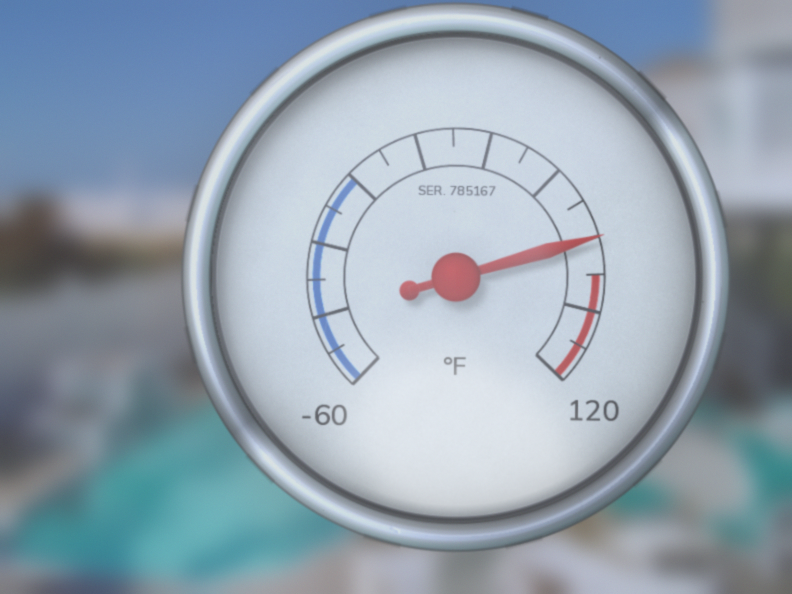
°F 80
